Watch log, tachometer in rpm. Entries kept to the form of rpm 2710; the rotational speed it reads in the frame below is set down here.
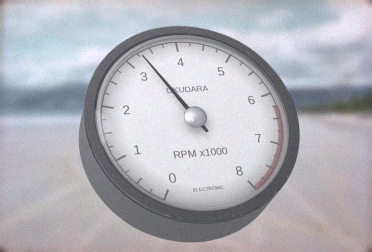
rpm 3250
